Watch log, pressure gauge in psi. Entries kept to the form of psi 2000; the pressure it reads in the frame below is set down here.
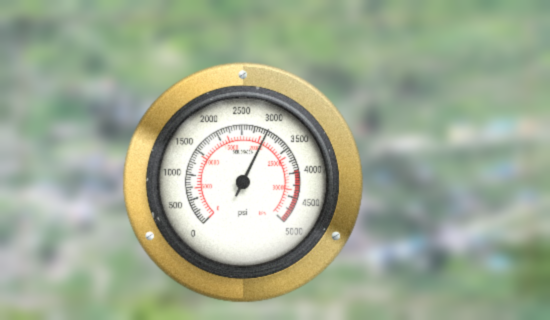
psi 3000
